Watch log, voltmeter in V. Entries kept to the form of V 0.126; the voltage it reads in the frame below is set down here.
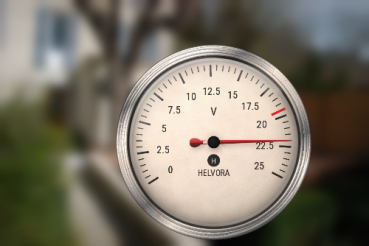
V 22
